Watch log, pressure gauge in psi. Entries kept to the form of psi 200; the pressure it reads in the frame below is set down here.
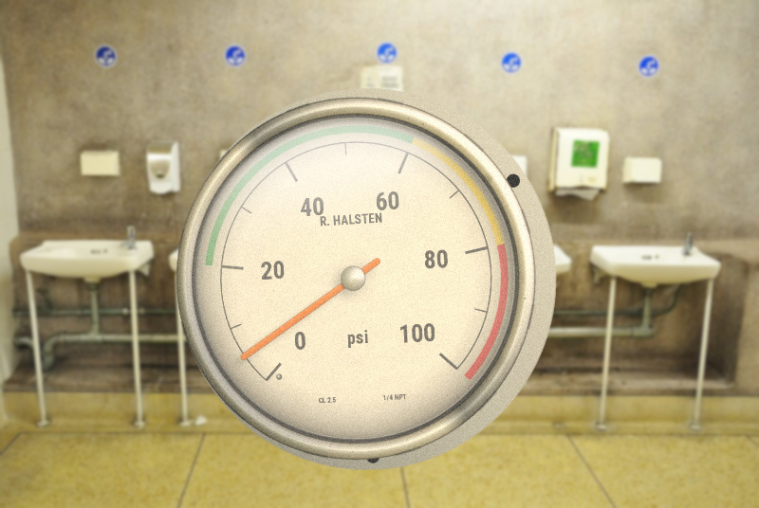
psi 5
